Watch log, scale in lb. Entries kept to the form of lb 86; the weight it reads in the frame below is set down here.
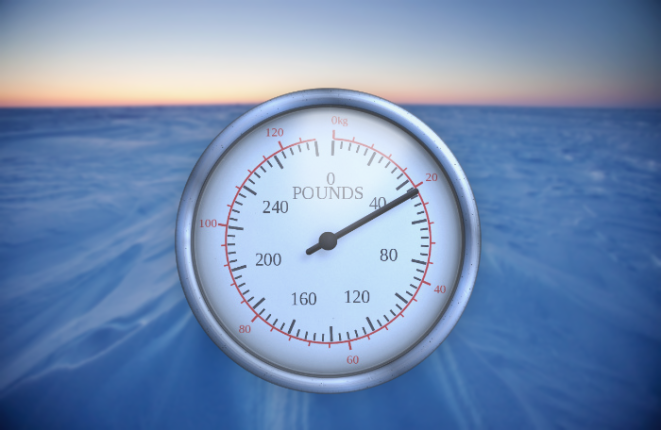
lb 46
